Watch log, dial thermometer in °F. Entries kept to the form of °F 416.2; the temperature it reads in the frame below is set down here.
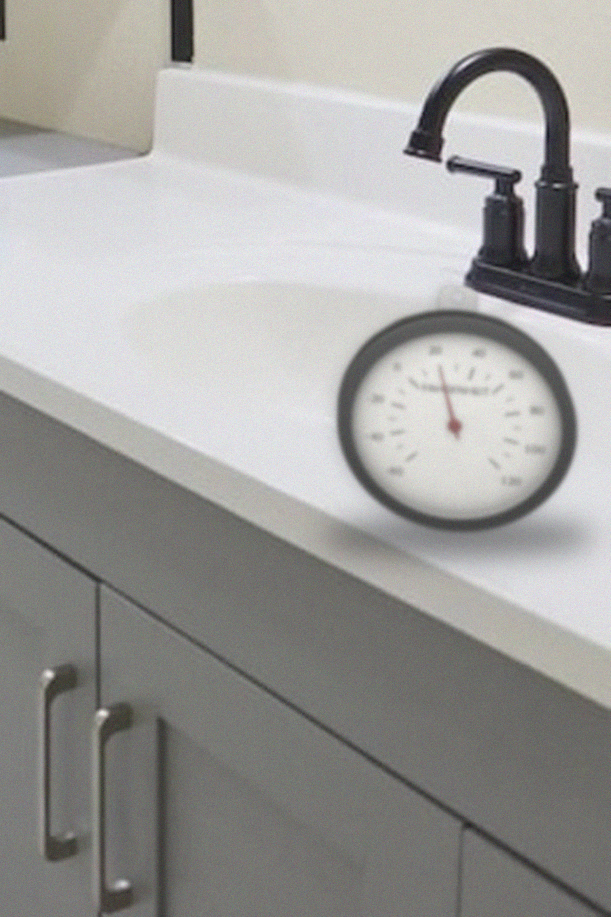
°F 20
